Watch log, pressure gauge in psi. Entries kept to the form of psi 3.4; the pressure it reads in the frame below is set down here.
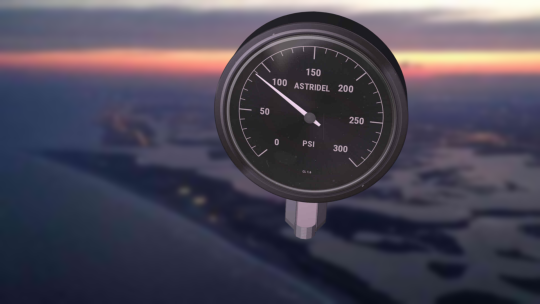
psi 90
